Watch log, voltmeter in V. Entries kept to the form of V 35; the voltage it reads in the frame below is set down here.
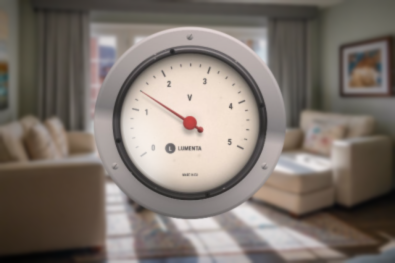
V 1.4
